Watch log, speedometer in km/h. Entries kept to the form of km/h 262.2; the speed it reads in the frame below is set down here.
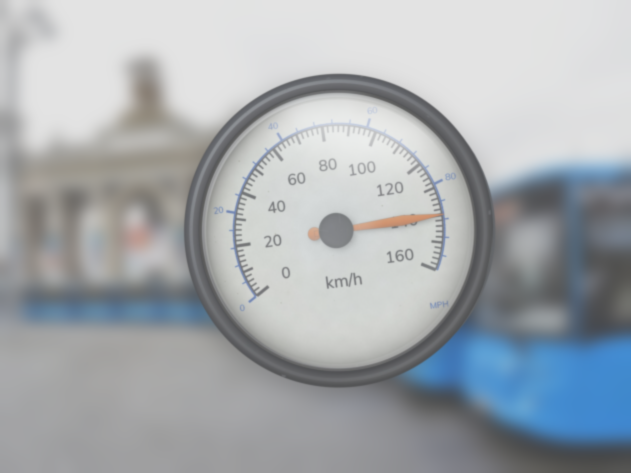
km/h 140
